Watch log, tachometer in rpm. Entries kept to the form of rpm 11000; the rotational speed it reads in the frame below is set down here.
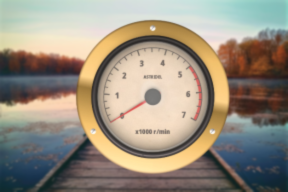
rpm 0
